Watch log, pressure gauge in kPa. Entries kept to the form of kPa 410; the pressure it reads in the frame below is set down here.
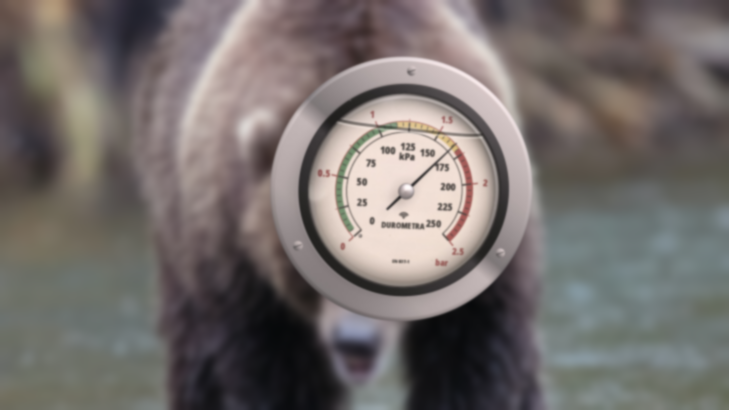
kPa 165
